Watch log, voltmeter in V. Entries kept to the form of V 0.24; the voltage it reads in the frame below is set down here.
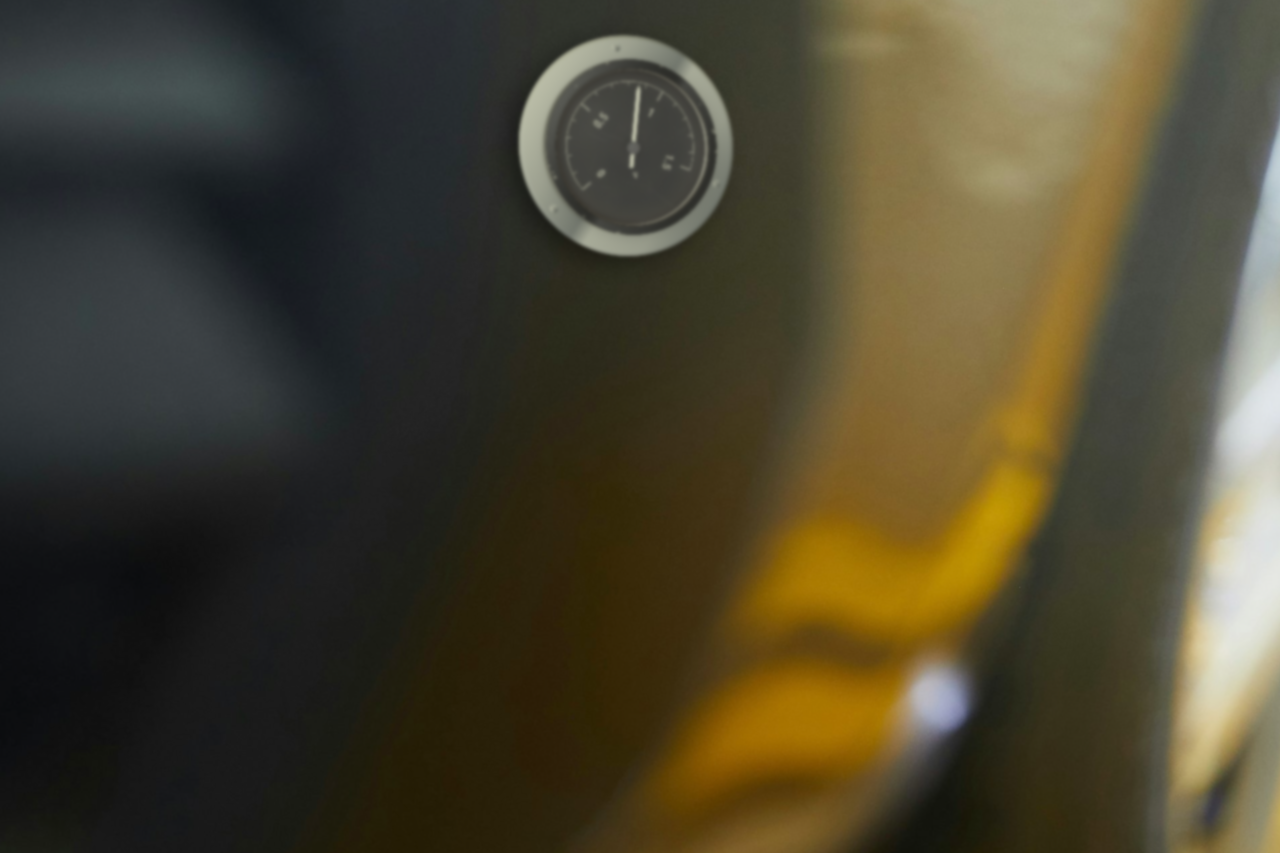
V 0.85
